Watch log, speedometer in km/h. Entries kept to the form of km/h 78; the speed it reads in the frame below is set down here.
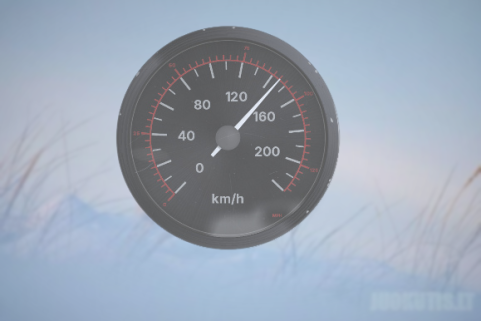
km/h 145
